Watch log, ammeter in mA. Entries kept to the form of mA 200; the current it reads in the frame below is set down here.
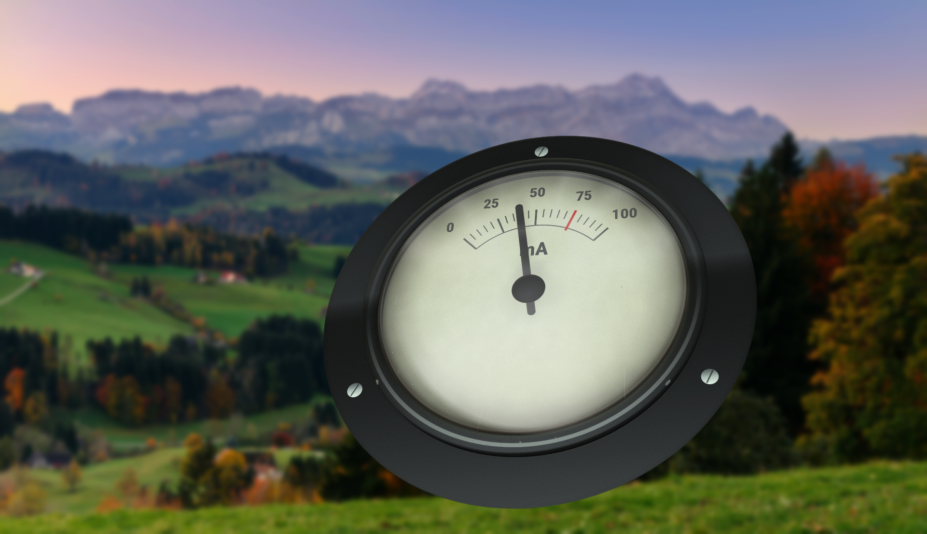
mA 40
